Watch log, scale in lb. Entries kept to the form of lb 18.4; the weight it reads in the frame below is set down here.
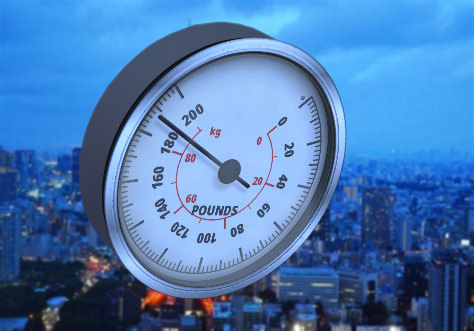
lb 188
